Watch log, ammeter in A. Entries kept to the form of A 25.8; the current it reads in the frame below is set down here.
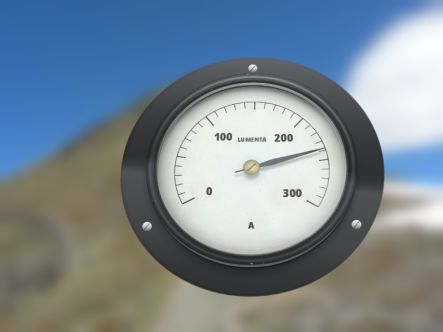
A 240
